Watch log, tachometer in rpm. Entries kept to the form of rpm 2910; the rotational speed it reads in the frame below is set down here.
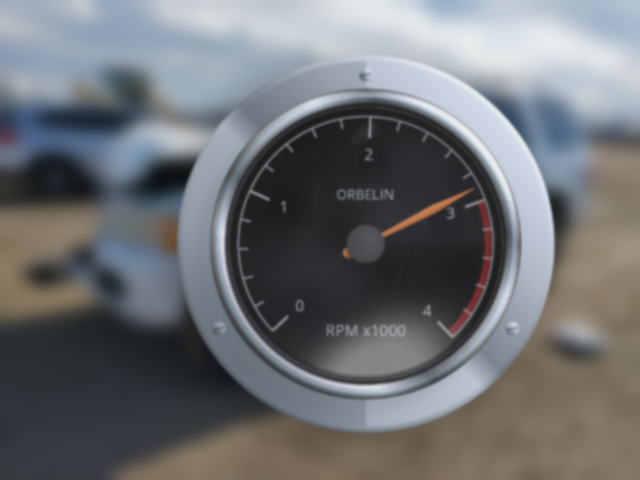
rpm 2900
